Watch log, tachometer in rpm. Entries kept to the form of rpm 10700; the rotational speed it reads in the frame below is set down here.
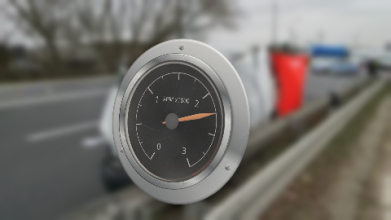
rpm 2250
